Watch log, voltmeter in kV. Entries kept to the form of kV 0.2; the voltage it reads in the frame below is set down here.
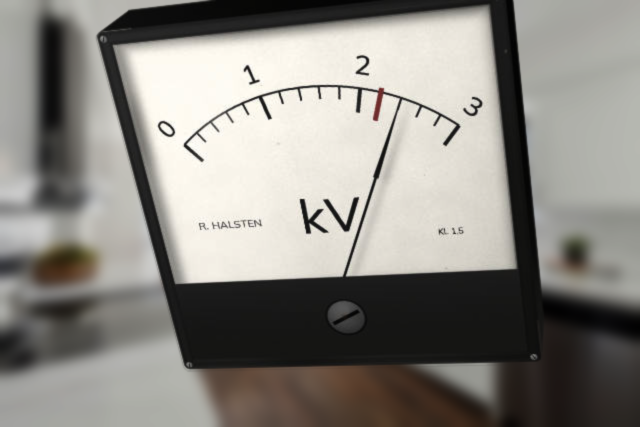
kV 2.4
